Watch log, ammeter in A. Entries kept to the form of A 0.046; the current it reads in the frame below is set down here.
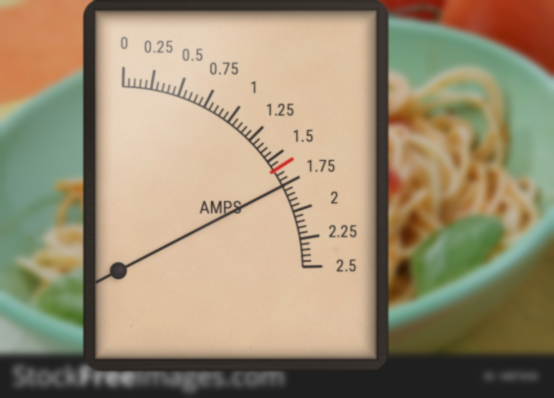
A 1.75
